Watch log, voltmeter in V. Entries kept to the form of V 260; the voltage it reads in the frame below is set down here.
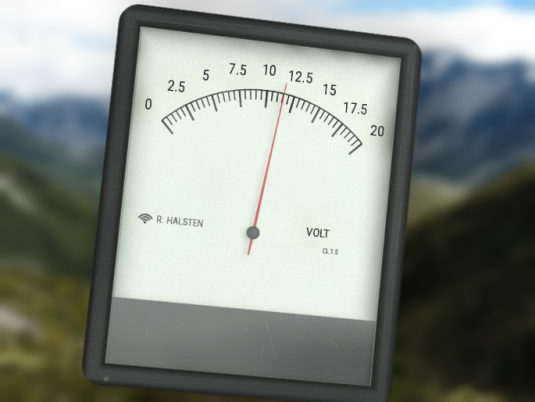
V 11.5
